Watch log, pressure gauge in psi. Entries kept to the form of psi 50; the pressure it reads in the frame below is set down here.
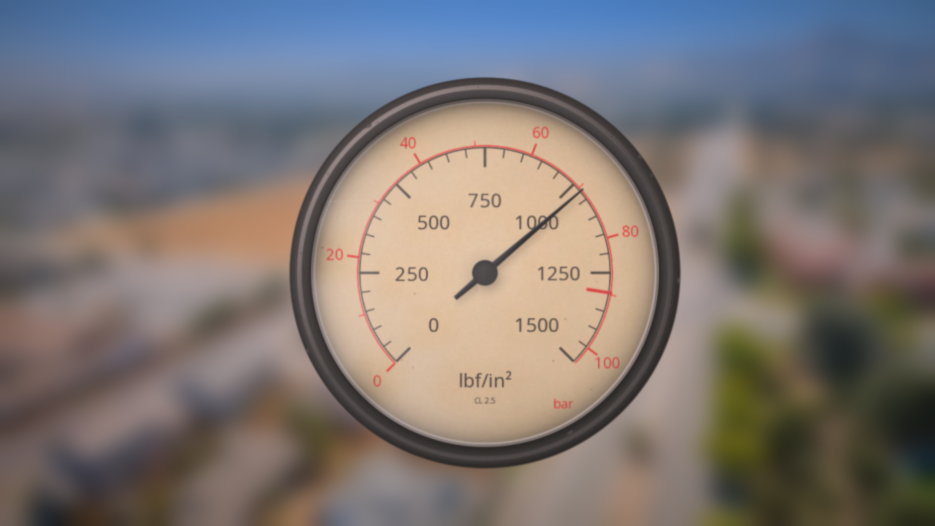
psi 1025
